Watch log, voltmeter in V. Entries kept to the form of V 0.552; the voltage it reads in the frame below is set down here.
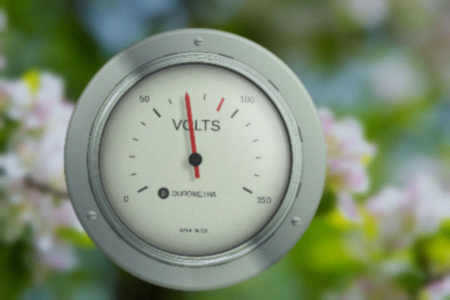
V 70
